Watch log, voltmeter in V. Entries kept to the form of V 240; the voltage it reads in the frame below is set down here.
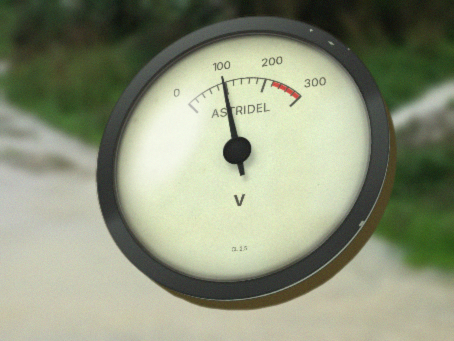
V 100
